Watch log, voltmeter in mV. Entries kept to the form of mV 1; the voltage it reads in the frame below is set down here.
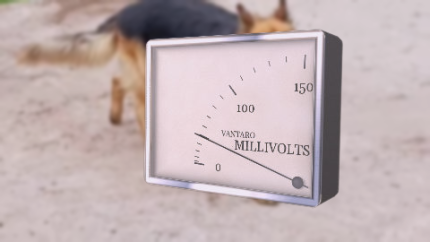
mV 50
